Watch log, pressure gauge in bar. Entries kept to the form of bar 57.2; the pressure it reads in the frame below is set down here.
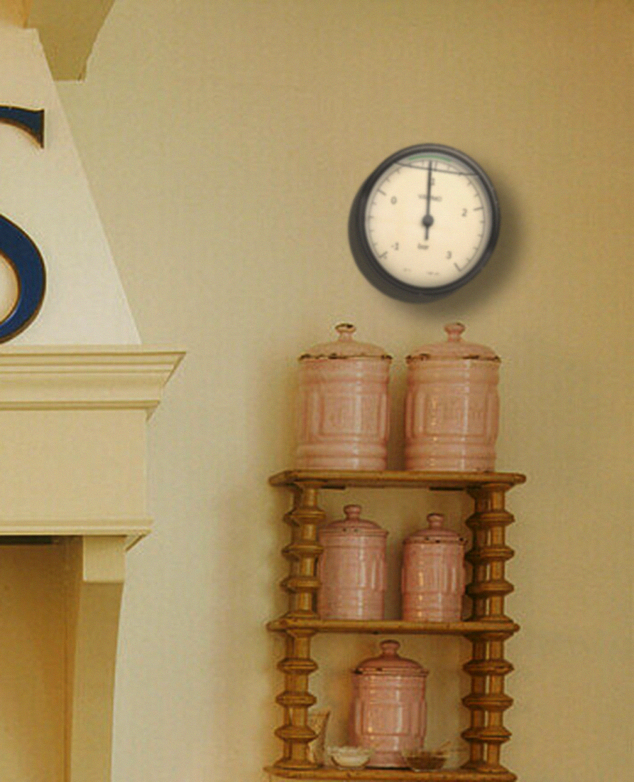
bar 0.9
